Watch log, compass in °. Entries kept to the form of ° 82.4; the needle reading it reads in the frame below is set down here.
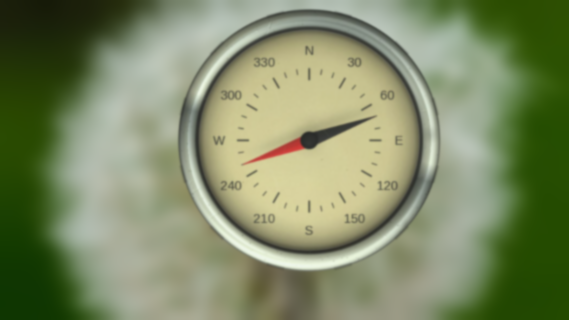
° 250
